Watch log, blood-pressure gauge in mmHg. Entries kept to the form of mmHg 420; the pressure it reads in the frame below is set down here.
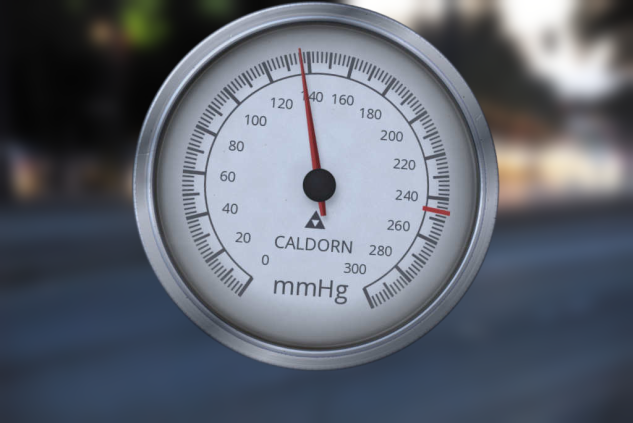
mmHg 136
